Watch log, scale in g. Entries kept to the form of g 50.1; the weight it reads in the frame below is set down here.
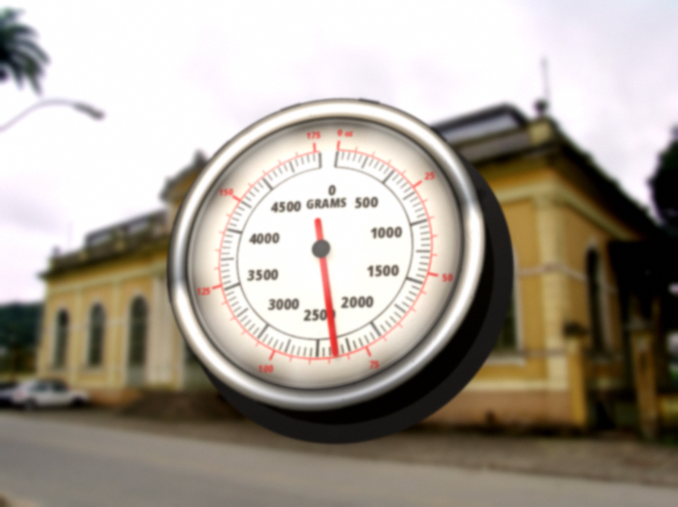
g 2350
